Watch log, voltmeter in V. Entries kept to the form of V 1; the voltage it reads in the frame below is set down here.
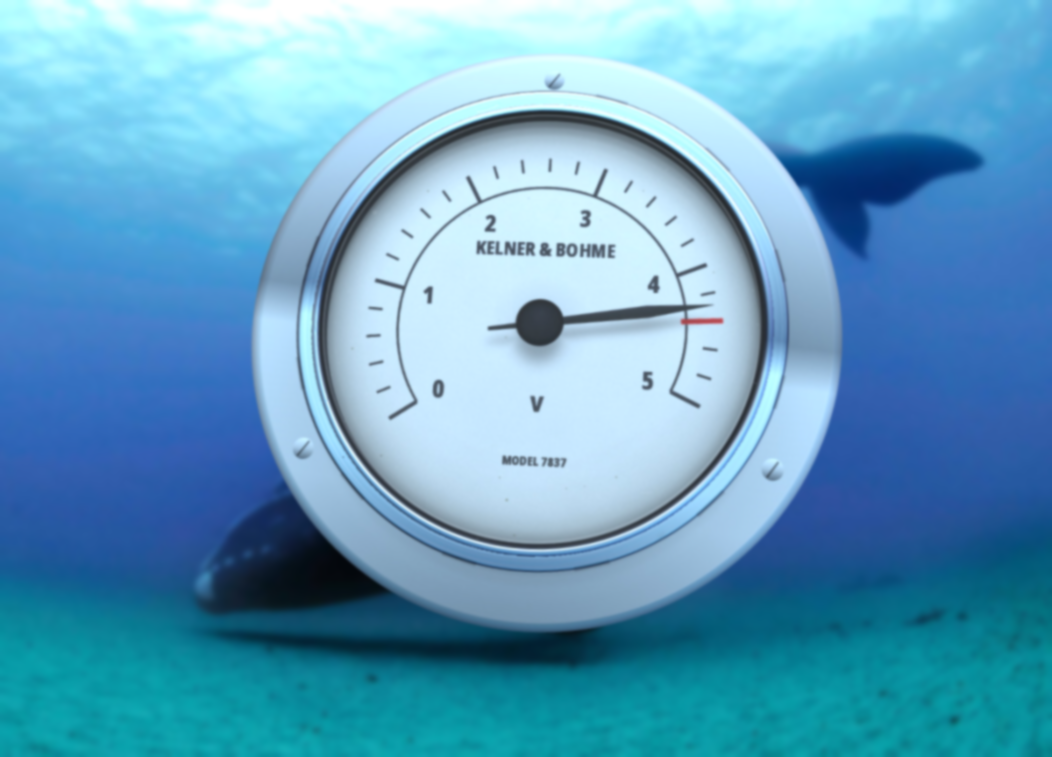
V 4.3
